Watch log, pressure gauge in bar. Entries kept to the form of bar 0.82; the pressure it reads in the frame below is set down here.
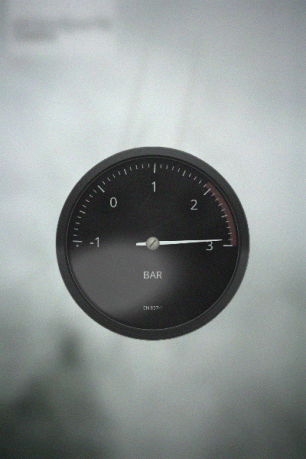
bar 2.9
